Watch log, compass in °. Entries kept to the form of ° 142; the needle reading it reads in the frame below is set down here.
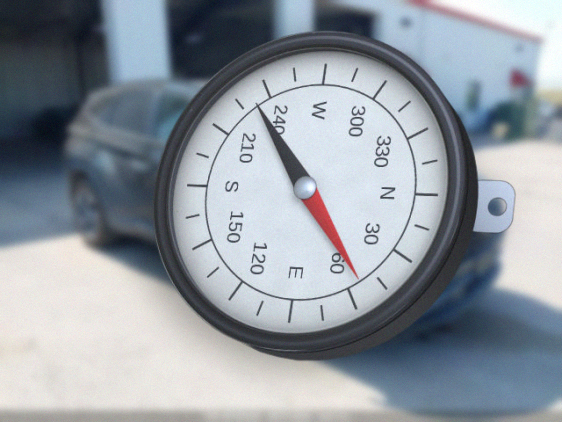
° 52.5
